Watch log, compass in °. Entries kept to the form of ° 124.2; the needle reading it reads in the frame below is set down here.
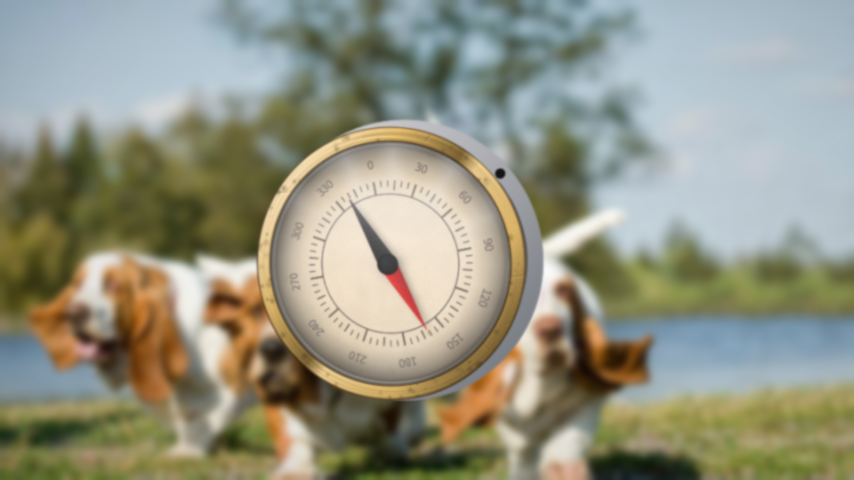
° 160
